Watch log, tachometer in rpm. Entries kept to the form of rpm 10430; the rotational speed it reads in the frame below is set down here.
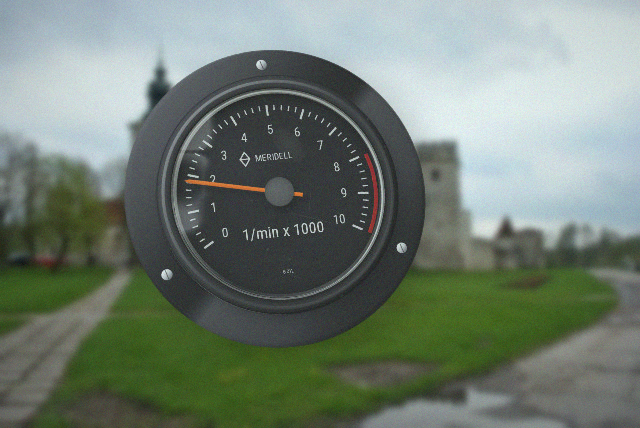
rpm 1800
